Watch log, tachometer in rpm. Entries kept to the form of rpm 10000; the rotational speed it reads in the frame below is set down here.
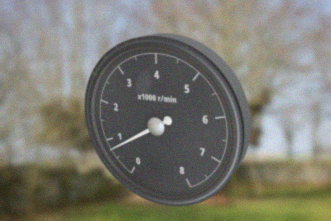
rpm 750
